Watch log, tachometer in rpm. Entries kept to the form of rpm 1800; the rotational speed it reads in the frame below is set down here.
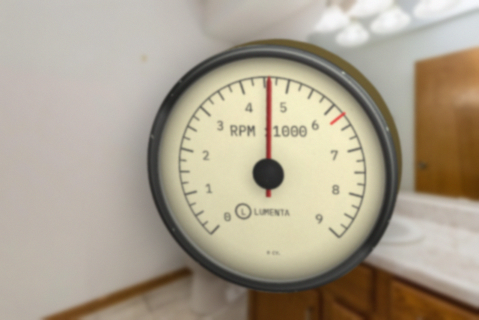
rpm 4625
